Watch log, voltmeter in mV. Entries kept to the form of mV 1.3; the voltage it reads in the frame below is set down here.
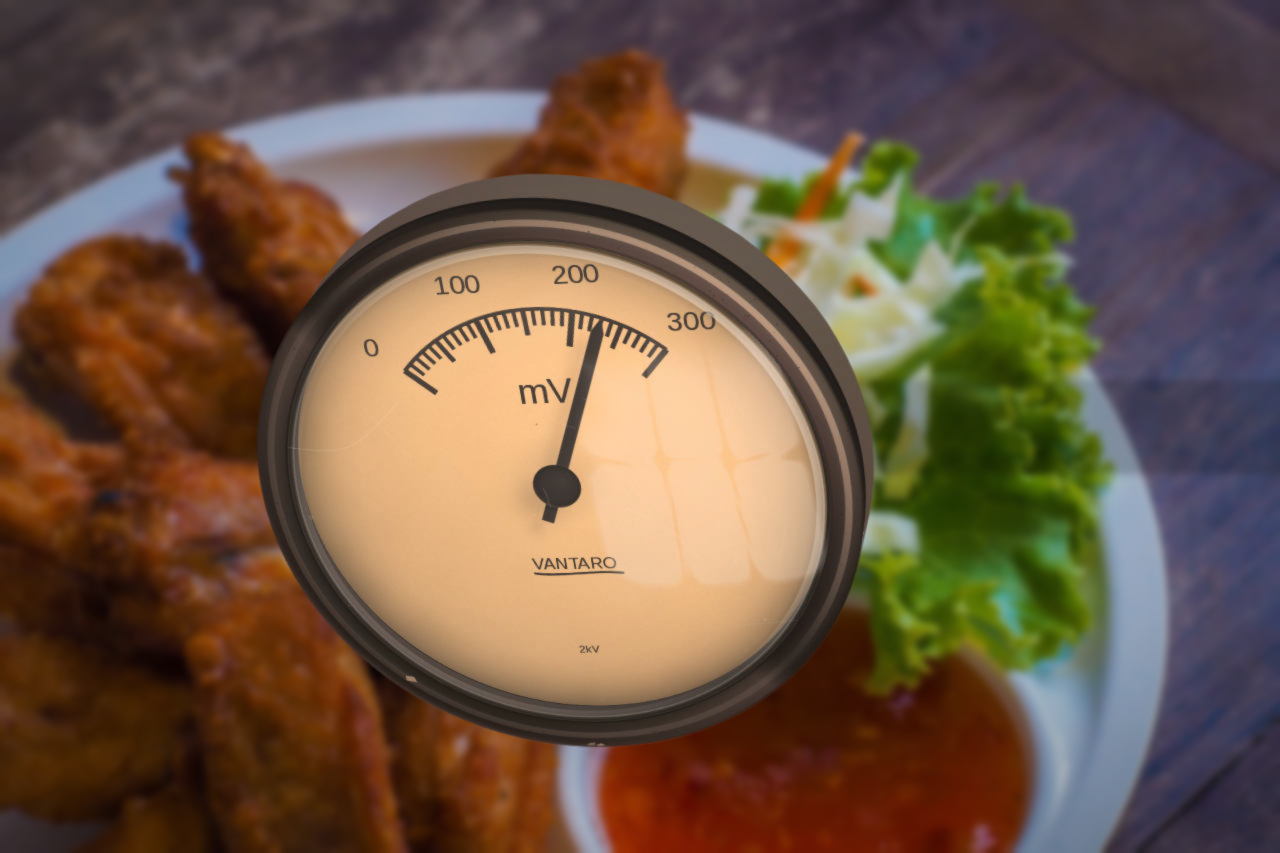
mV 230
